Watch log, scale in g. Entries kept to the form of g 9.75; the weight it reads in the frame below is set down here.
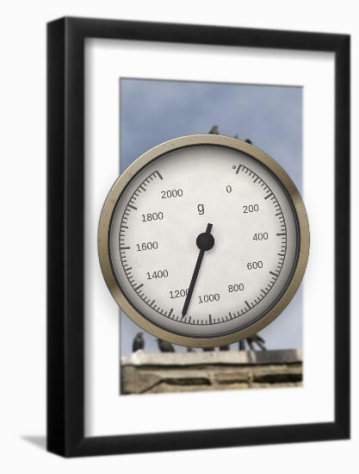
g 1140
